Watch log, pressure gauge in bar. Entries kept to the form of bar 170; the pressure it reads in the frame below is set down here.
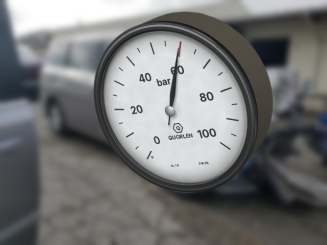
bar 60
